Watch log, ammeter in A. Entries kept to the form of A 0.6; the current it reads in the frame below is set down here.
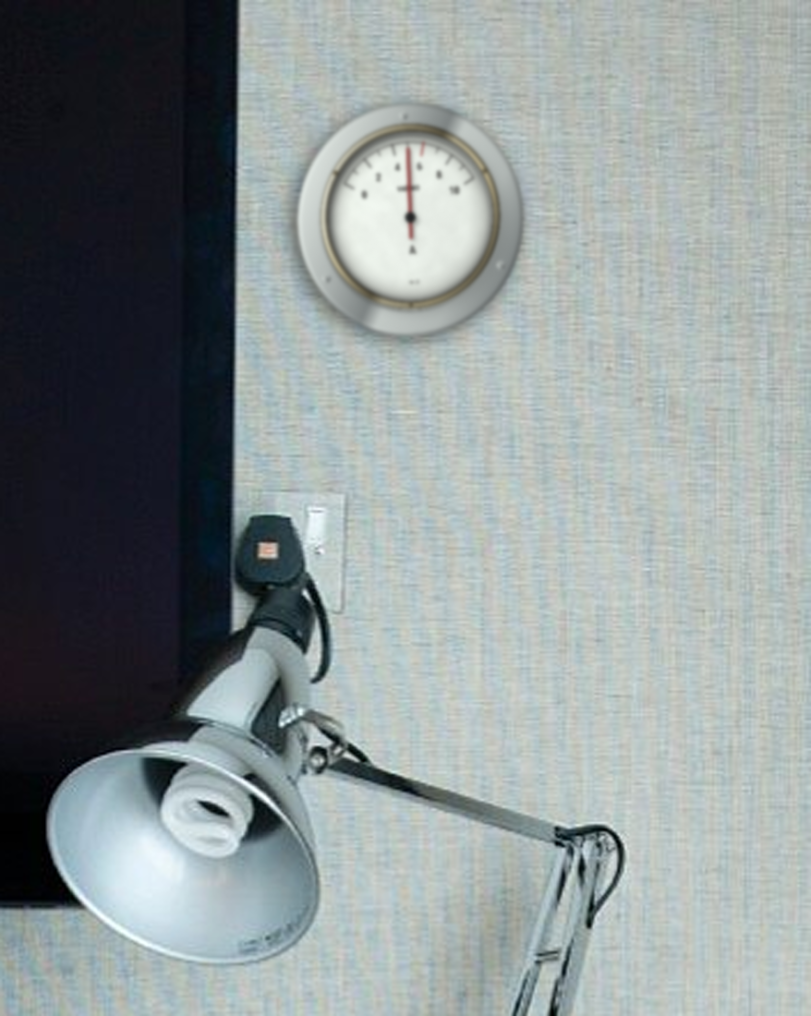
A 5
